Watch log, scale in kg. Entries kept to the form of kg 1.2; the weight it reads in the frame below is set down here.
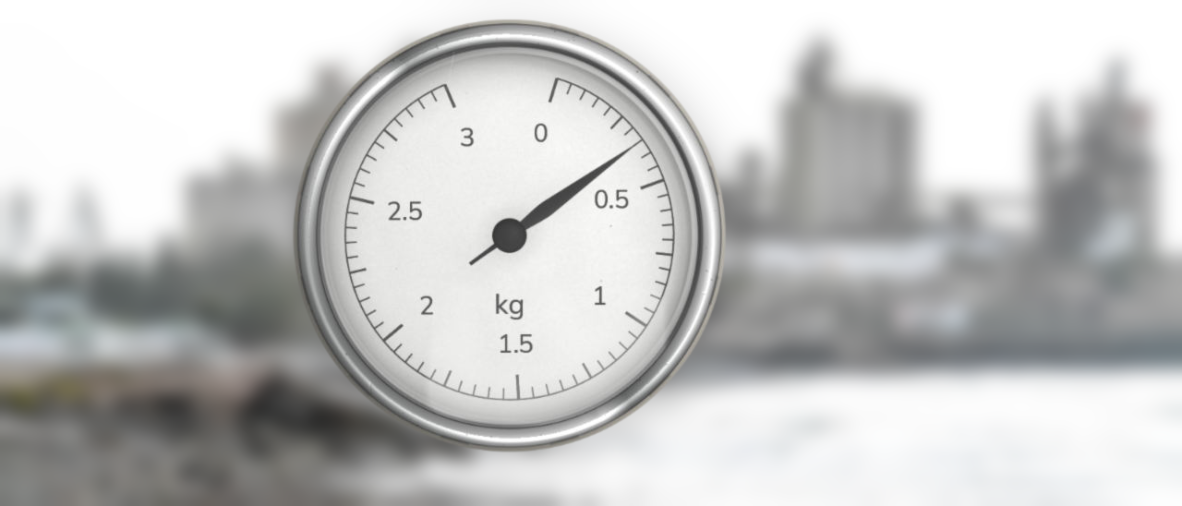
kg 0.35
